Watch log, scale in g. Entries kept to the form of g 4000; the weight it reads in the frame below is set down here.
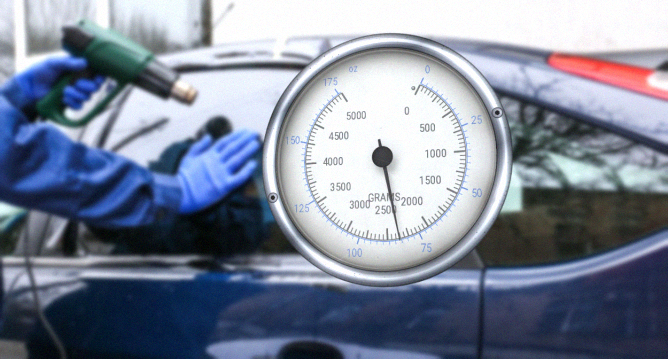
g 2350
